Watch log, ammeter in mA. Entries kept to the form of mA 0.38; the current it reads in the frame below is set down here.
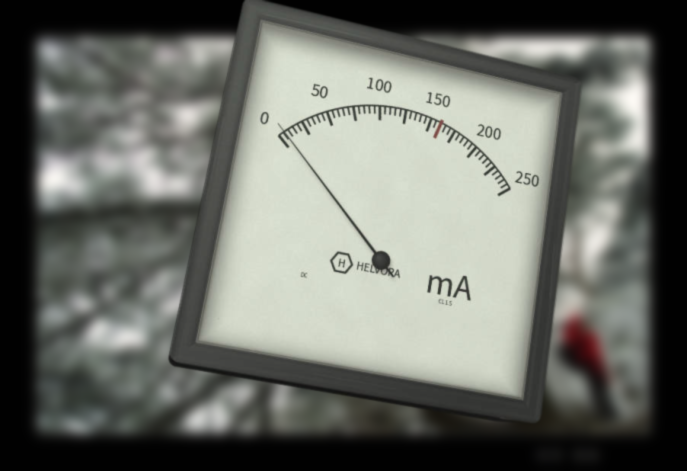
mA 5
